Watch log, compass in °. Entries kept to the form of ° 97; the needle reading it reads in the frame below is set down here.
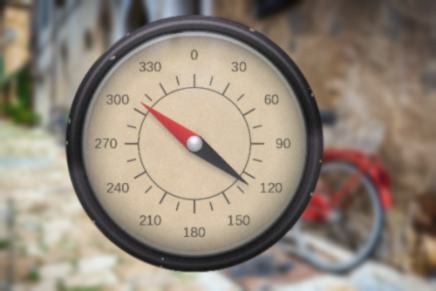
° 307.5
